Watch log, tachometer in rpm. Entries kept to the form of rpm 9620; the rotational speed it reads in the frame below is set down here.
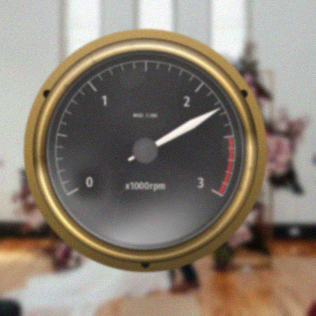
rpm 2250
